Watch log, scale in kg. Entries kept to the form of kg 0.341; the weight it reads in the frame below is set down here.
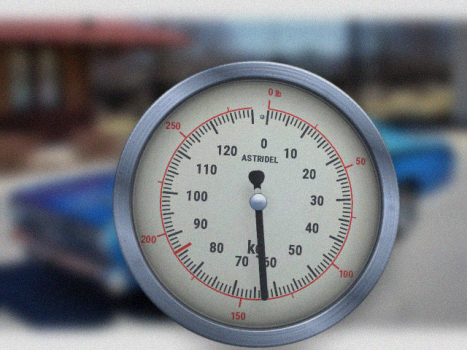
kg 63
